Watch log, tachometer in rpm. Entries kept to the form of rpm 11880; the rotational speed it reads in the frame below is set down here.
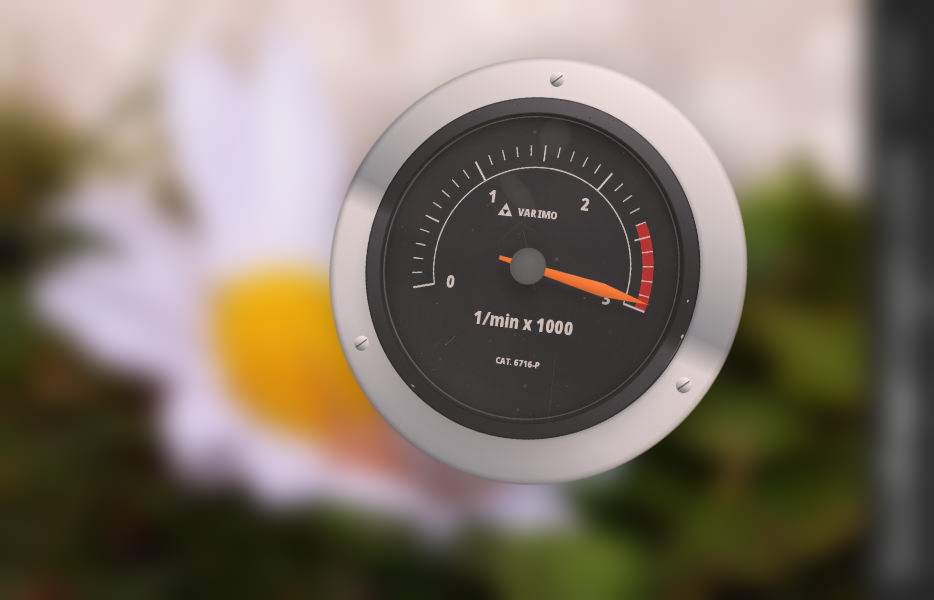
rpm 2950
